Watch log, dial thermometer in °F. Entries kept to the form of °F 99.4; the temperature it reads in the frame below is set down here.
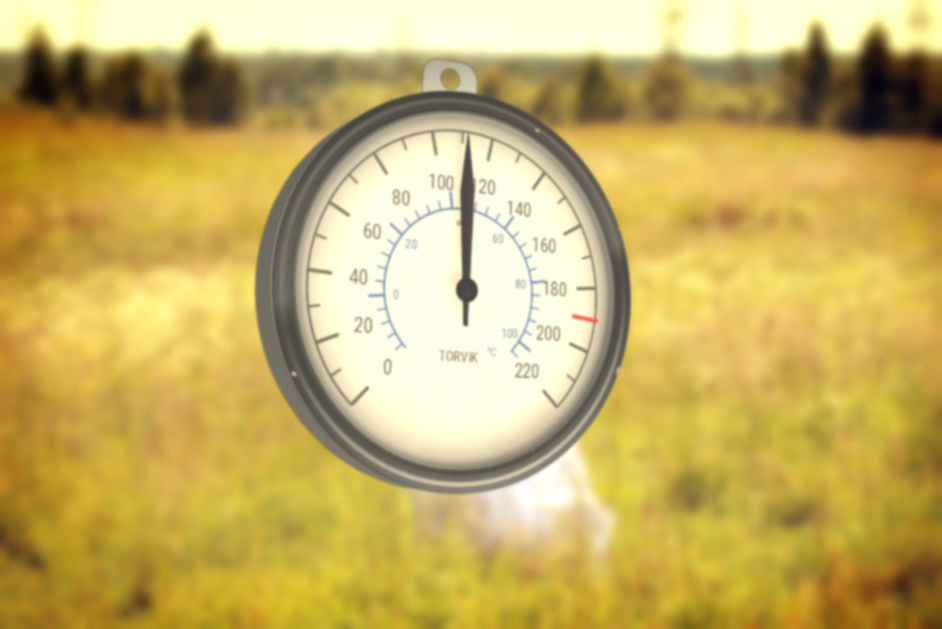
°F 110
